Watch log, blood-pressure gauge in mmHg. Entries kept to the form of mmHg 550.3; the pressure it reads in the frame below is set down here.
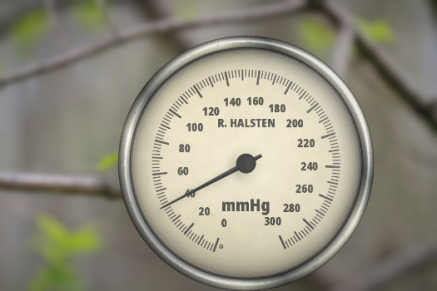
mmHg 40
